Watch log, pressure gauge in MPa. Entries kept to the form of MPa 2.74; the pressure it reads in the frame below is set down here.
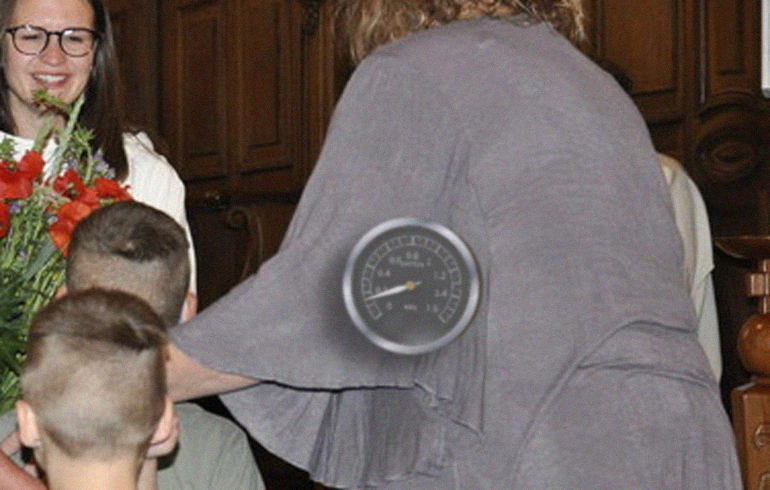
MPa 0.15
